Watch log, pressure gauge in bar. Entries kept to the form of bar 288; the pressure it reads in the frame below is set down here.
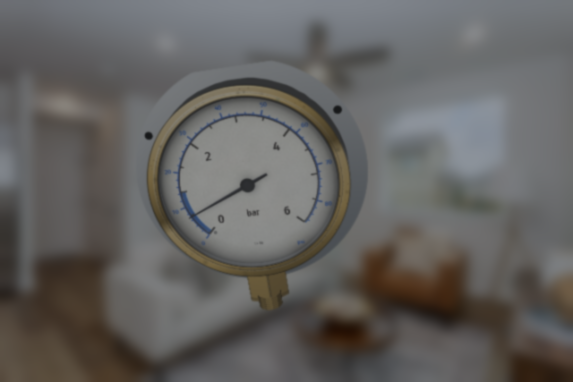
bar 0.5
